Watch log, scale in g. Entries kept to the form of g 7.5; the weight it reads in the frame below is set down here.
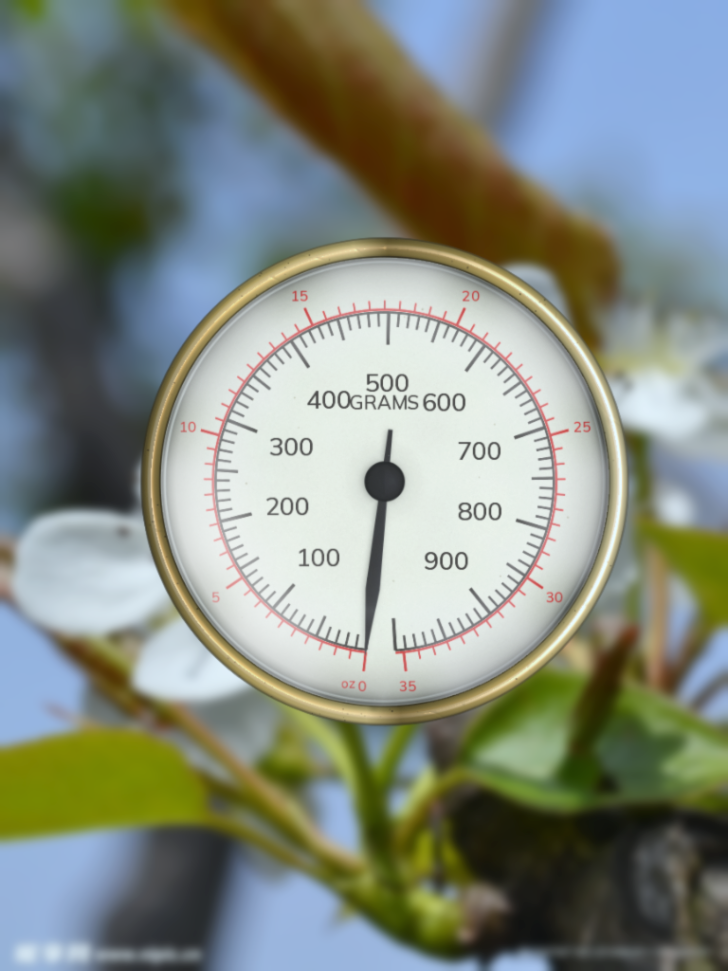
g 0
